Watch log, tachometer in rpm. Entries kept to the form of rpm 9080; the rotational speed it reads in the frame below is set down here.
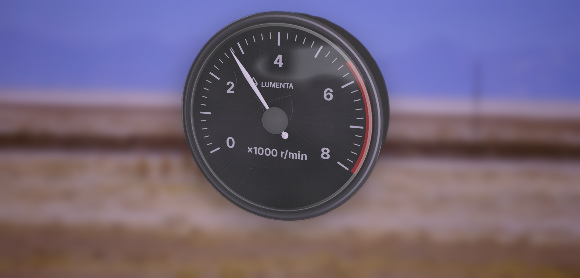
rpm 2800
